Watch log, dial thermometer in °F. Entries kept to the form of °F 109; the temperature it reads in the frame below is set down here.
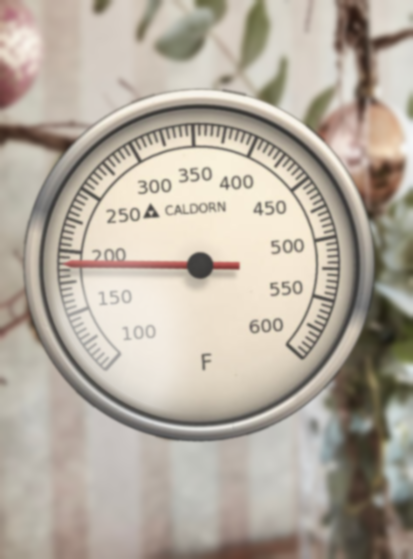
°F 190
